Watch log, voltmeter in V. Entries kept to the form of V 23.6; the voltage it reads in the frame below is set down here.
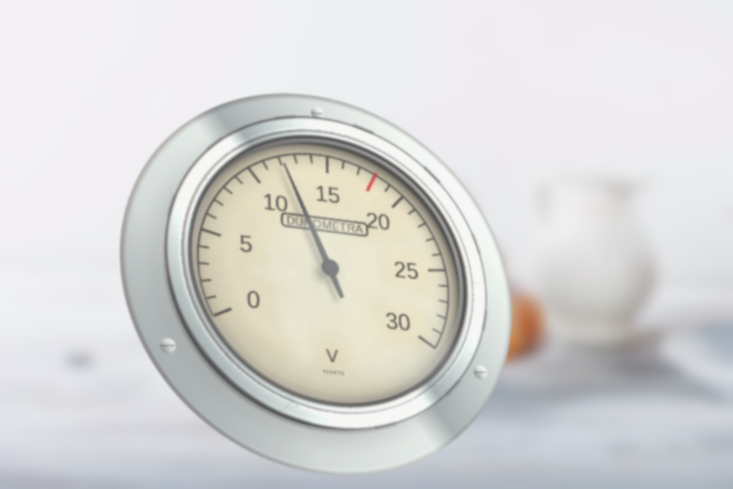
V 12
